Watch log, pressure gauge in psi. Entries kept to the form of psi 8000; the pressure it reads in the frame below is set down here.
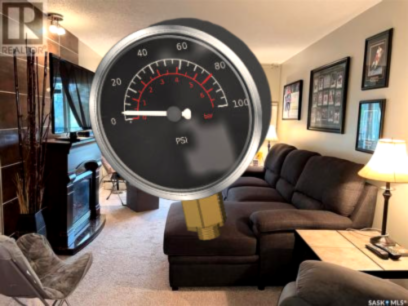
psi 5
